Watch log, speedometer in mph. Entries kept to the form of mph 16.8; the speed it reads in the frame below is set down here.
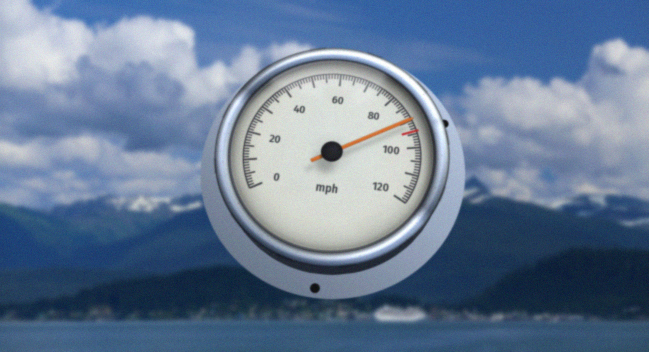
mph 90
